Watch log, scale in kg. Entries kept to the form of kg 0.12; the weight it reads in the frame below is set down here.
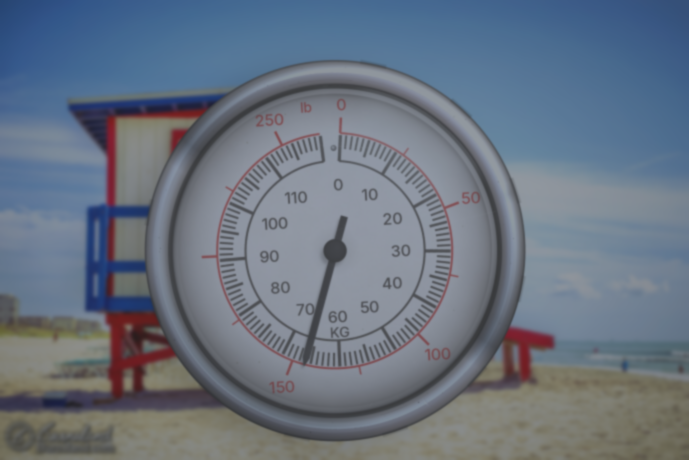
kg 66
